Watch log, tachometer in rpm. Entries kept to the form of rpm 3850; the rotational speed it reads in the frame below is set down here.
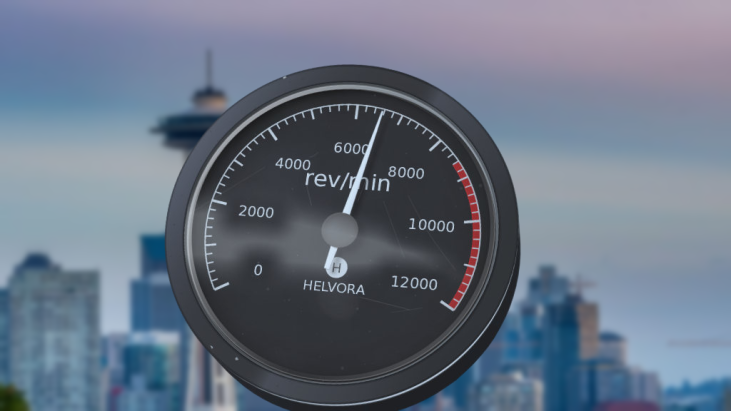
rpm 6600
